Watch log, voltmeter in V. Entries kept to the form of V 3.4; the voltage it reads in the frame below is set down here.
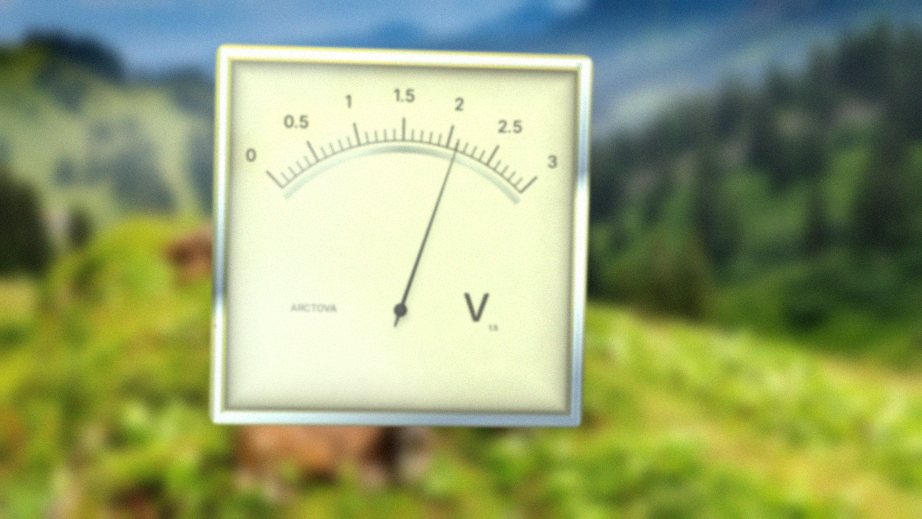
V 2.1
